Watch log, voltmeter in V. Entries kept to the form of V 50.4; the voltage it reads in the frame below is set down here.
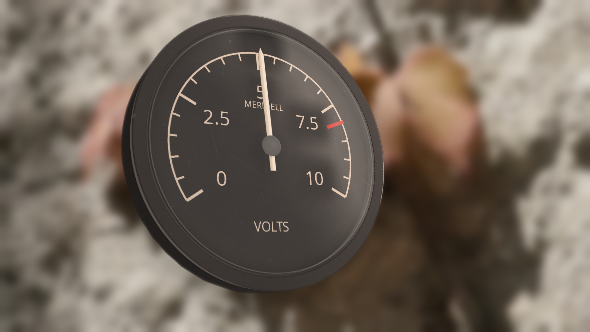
V 5
